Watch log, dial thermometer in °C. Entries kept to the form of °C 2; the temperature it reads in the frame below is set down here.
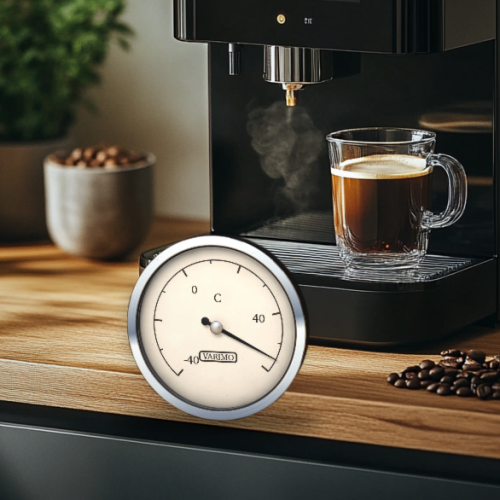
°C 55
